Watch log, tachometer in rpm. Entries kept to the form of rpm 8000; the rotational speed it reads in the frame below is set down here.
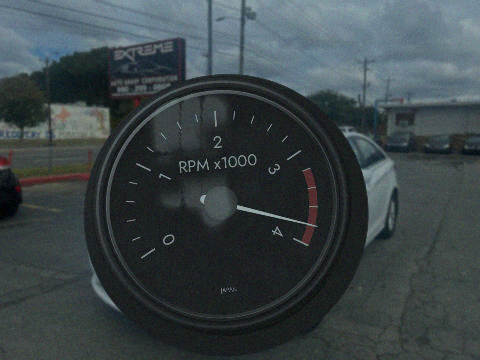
rpm 3800
